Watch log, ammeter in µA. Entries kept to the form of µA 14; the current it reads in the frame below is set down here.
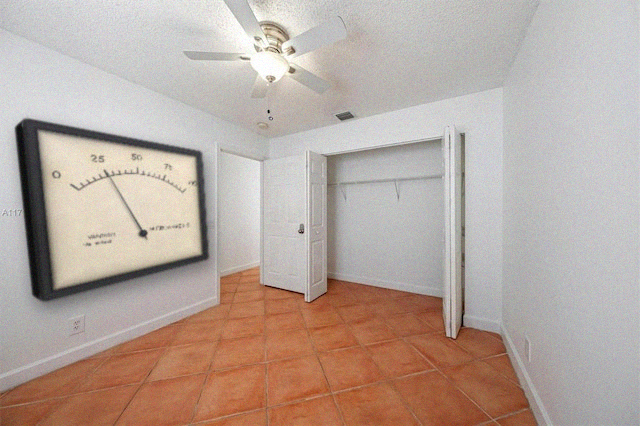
µA 25
